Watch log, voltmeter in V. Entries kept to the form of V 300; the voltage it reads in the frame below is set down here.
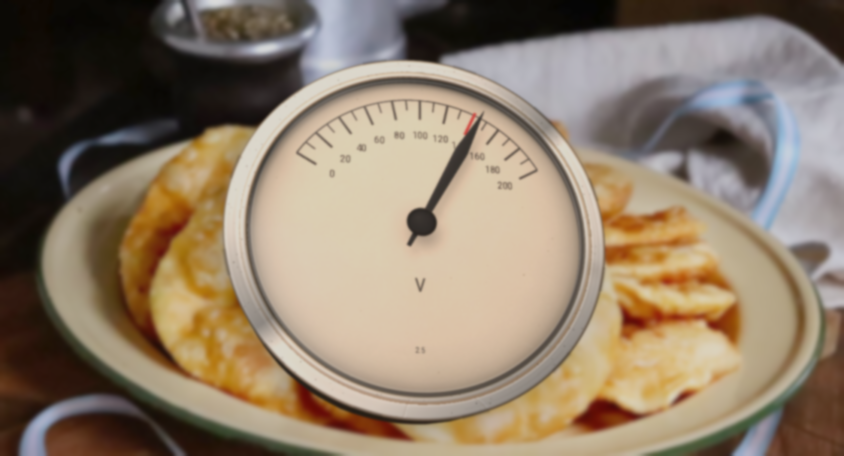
V 145
